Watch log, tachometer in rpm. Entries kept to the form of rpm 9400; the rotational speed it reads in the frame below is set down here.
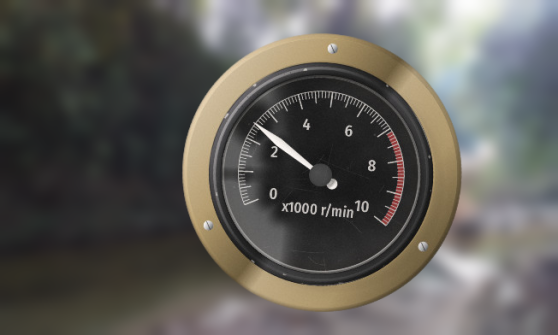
rpm 2500
